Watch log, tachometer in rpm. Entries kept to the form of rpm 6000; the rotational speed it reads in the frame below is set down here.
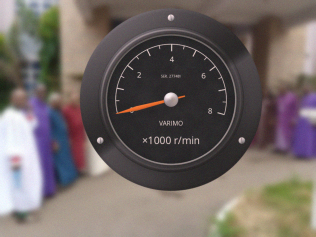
rpm 0
